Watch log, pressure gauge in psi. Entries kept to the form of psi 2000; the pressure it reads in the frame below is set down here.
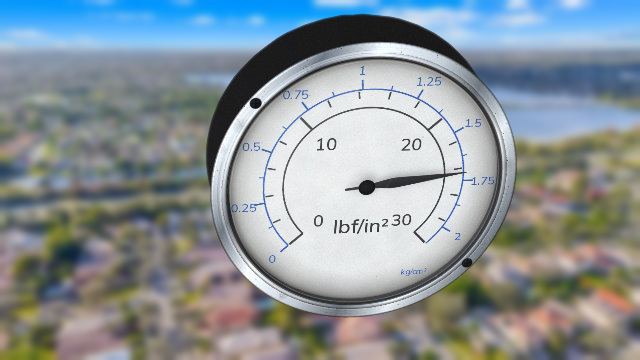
psi 24
